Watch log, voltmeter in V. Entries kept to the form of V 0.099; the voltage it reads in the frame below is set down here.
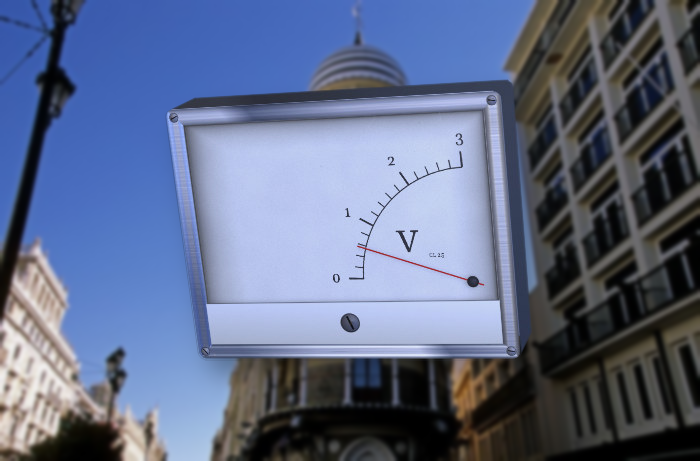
V 0.6
